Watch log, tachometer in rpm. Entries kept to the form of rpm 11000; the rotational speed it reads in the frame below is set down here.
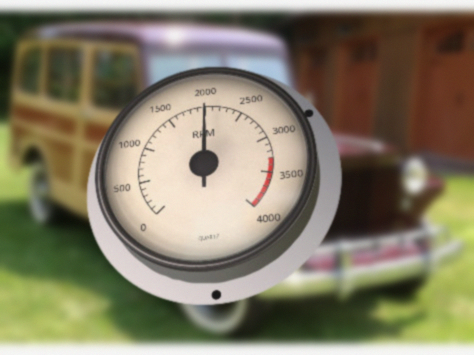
rpm 2000
